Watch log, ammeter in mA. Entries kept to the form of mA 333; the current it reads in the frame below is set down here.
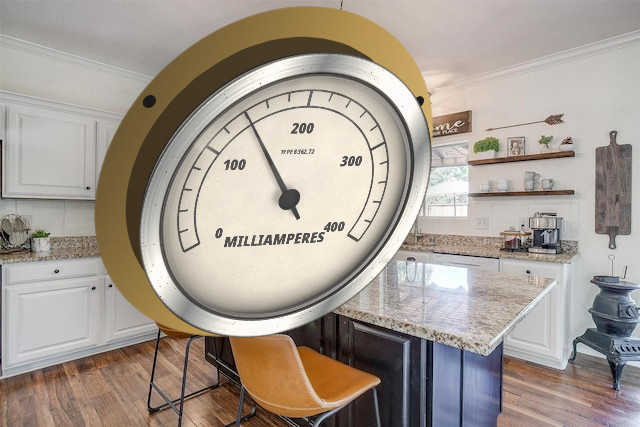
mA 140
